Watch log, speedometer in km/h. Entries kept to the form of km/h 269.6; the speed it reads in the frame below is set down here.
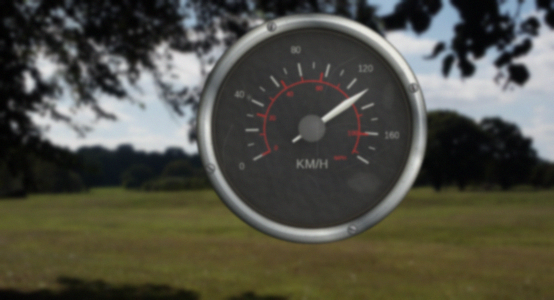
km/h 130
